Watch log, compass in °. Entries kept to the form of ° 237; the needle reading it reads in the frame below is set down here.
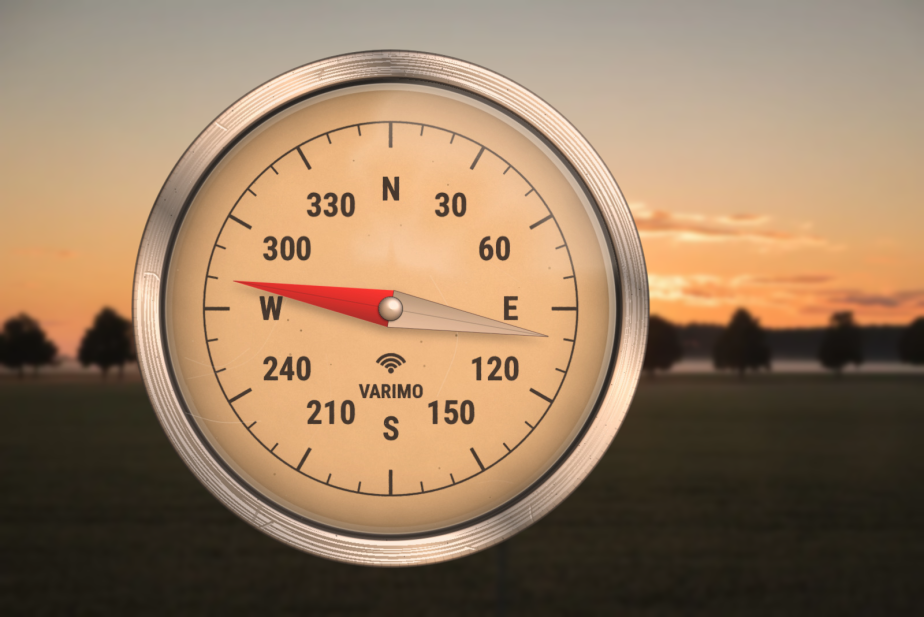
° 280
